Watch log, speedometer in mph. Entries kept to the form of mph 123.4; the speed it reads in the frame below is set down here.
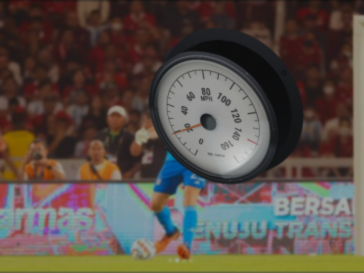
mph 20
